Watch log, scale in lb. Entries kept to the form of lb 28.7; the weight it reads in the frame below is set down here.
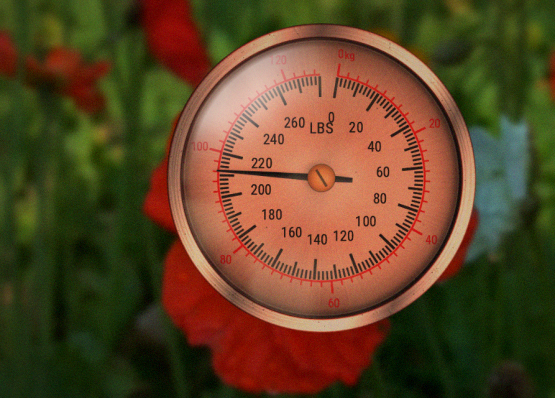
lb 212
